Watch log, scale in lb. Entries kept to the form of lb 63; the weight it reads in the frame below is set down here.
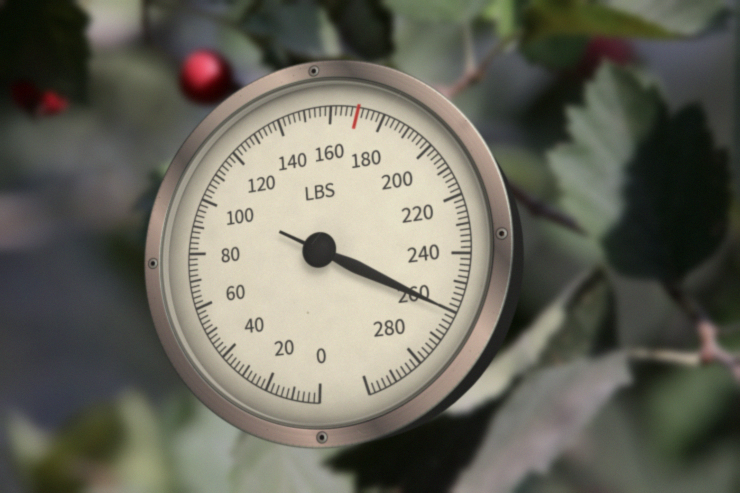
lb 260
